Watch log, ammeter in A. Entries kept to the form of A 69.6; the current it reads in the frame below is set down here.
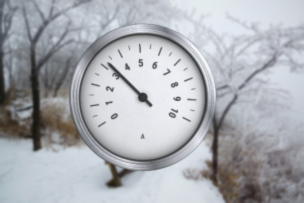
A 3.25
